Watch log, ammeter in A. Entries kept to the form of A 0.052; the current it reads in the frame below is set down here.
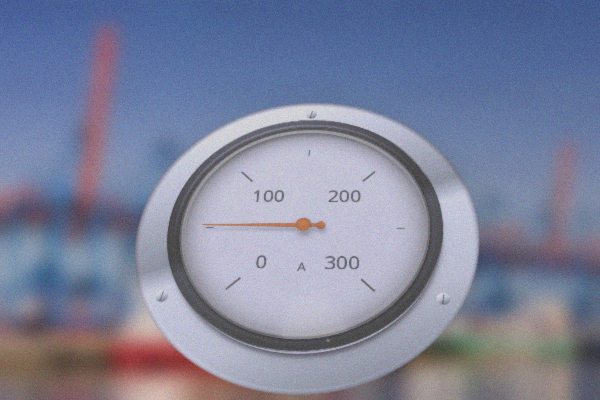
A 50
